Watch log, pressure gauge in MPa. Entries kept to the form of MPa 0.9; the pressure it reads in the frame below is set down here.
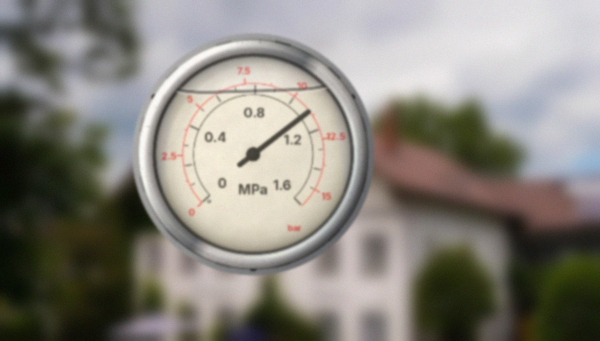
MPa 1.1
